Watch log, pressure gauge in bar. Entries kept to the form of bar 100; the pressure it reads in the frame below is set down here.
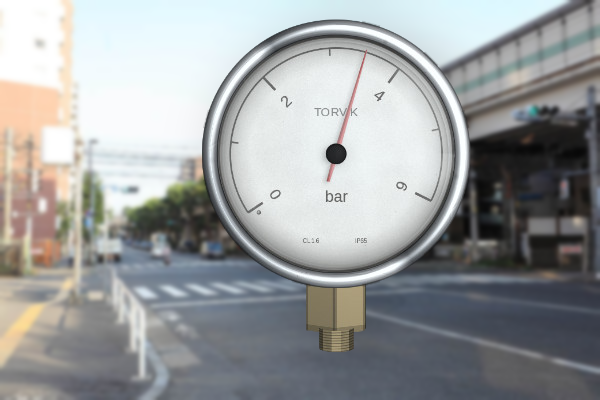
bar 3.5
